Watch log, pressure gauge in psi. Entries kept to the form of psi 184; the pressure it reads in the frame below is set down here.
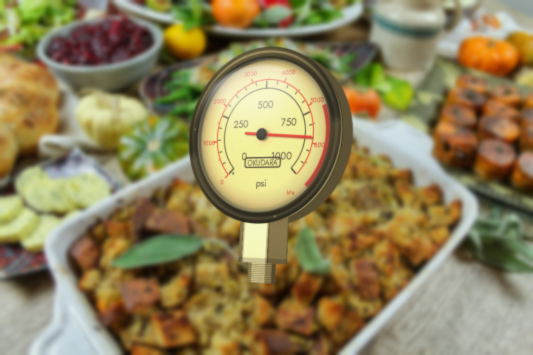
psi 850
